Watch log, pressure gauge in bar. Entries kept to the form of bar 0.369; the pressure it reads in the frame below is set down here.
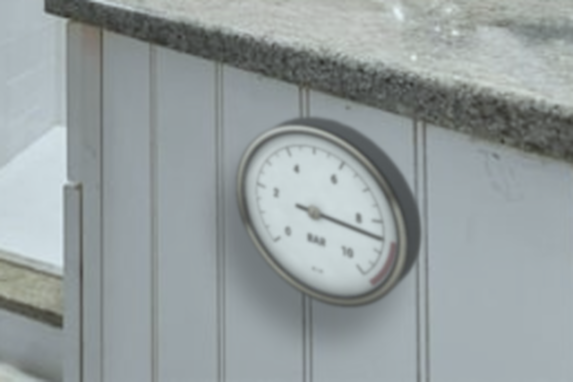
bar 8.5
